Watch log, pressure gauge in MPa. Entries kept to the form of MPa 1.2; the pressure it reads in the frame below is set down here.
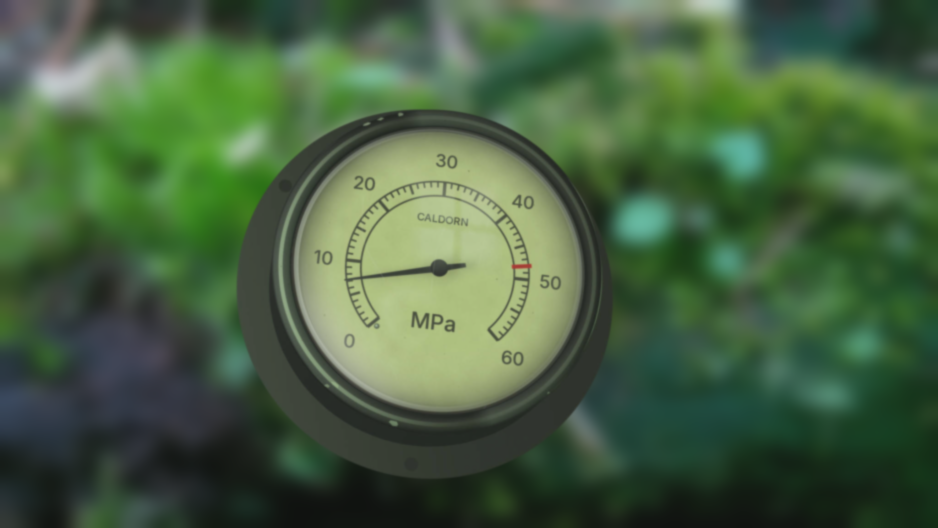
MPa 7
